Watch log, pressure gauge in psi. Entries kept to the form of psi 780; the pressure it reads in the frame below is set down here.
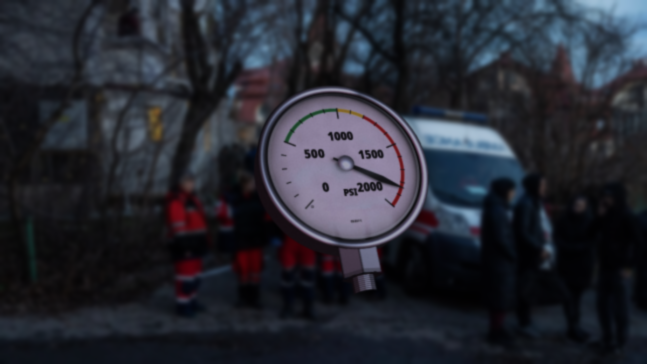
psi 1850
